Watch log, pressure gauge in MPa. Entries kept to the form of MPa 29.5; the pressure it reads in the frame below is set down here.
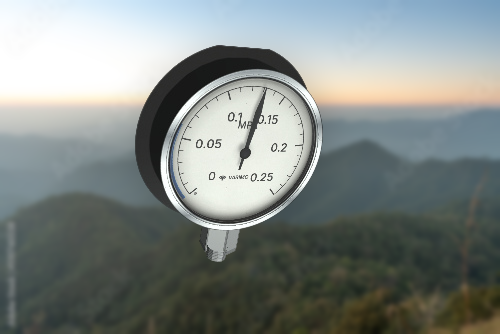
MPa 0.13
